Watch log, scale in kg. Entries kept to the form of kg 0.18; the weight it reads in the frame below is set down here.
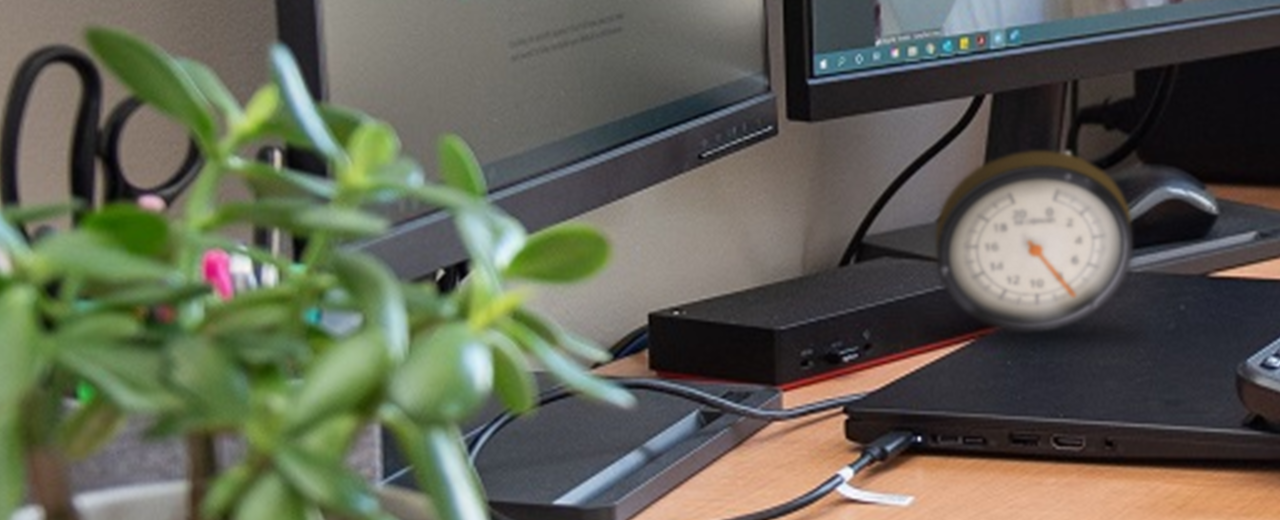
kg 8
